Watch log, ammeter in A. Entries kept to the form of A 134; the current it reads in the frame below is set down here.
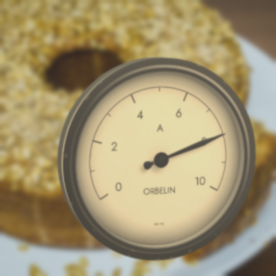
A 8
